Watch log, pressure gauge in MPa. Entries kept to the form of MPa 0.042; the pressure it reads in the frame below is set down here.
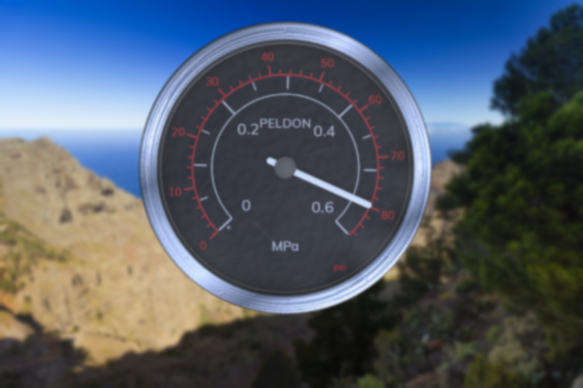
MPa 0.55
